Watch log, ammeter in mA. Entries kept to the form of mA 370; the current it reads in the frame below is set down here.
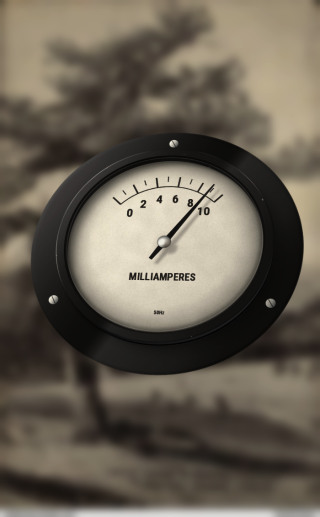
mA 9
